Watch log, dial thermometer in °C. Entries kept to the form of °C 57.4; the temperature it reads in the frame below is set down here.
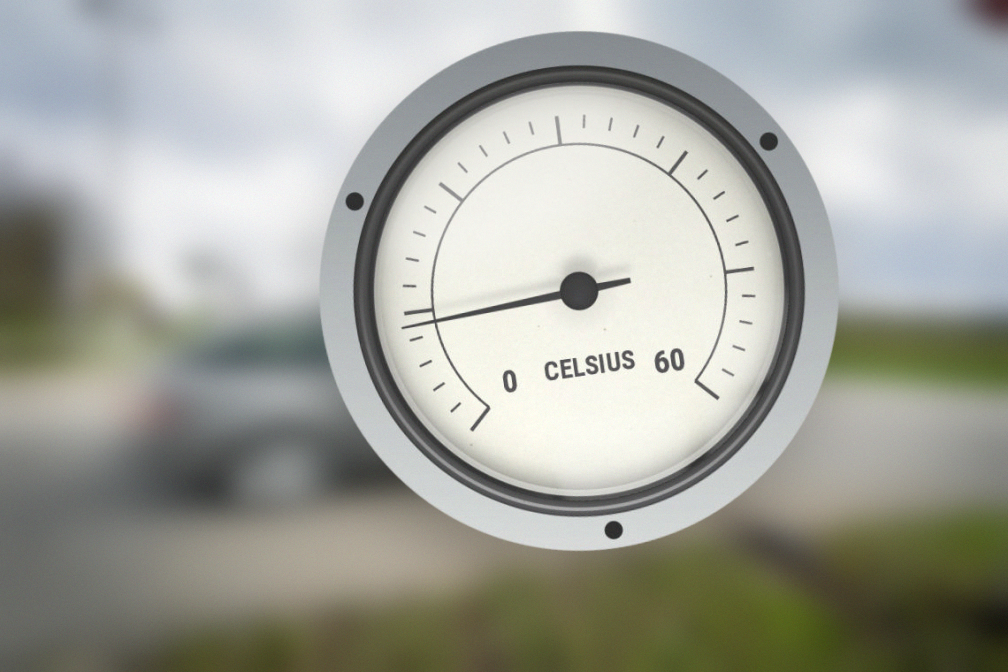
°C 9
